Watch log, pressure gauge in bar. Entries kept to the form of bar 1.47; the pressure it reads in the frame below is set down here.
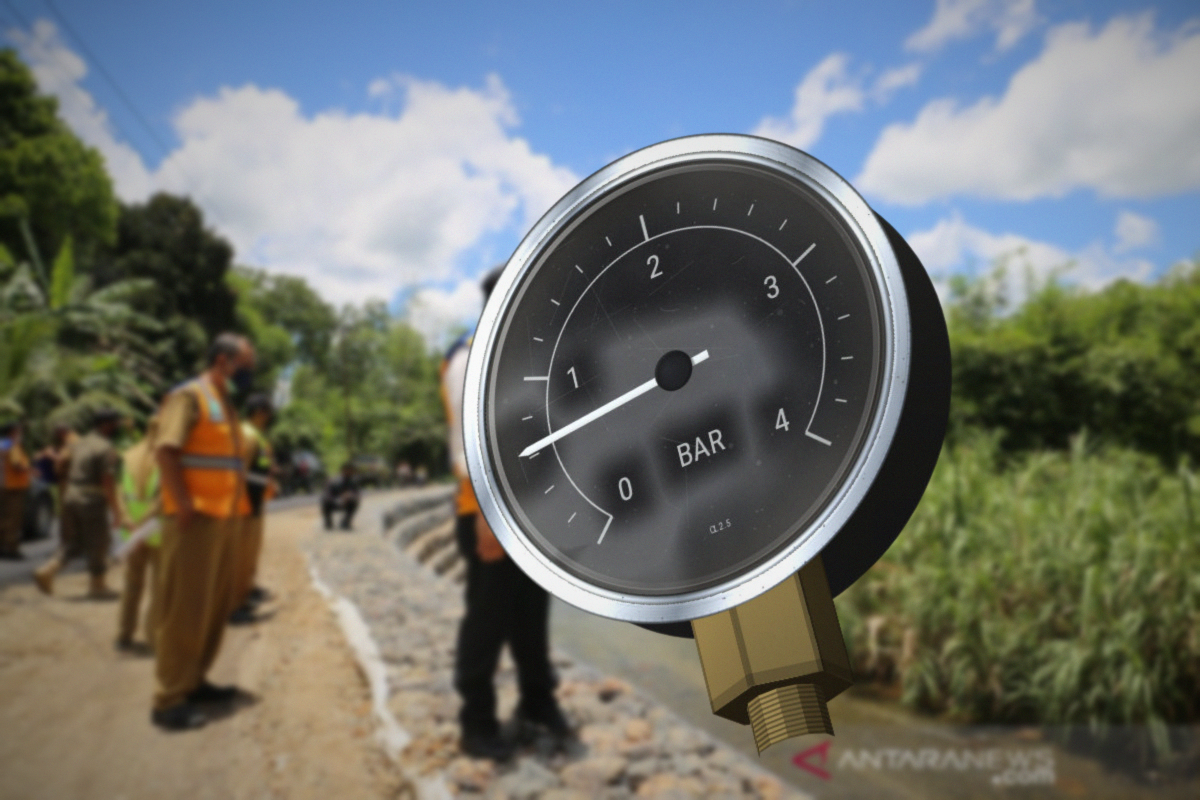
bar 0.6
